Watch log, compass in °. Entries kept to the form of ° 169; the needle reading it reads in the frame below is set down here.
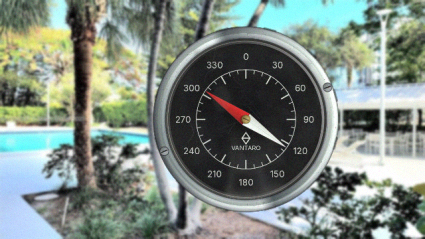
° 305
